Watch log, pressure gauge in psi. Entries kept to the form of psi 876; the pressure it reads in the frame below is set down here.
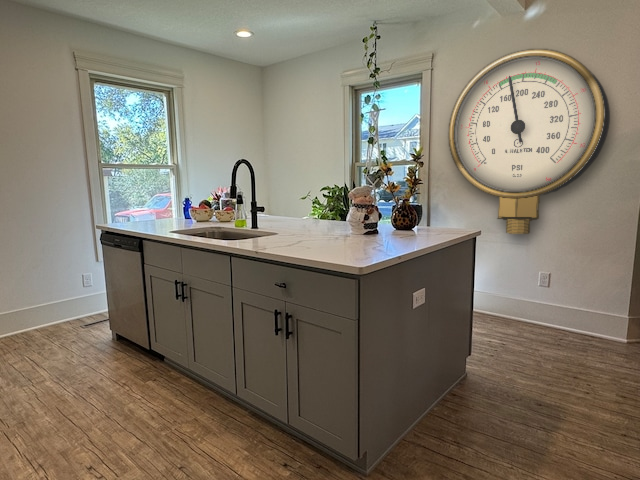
psi 180
